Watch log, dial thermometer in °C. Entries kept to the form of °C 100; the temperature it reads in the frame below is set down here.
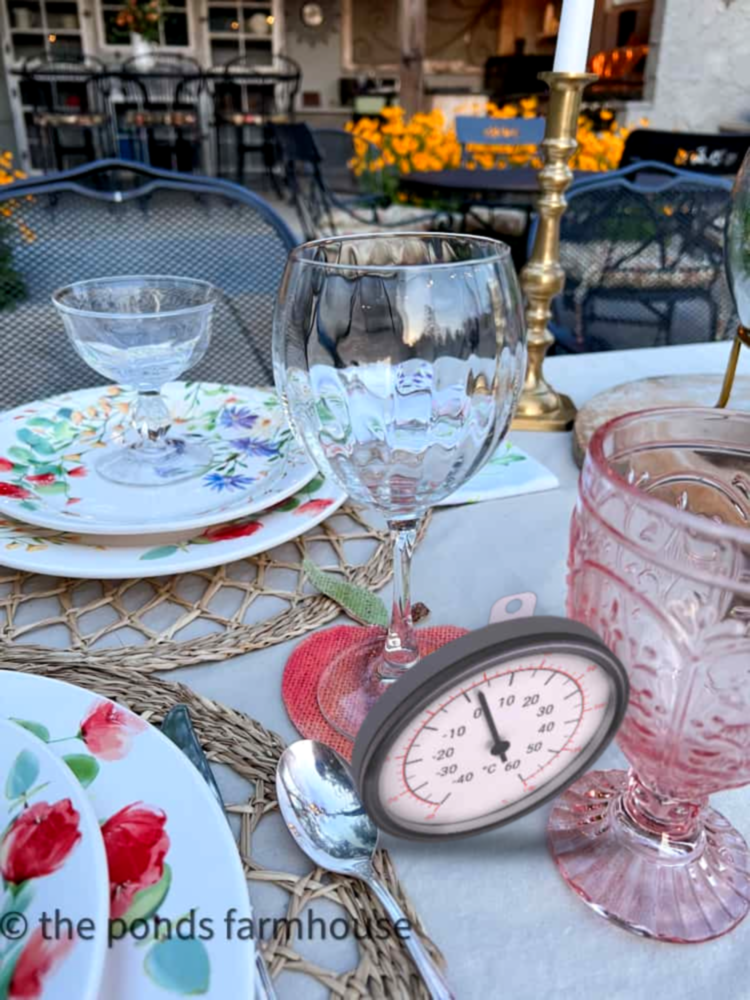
°C 2.5
